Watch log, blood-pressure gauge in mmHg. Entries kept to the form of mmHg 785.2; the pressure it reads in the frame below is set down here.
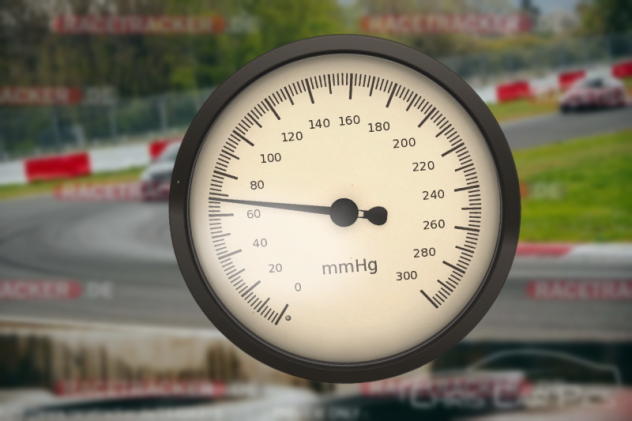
mmHg 68
